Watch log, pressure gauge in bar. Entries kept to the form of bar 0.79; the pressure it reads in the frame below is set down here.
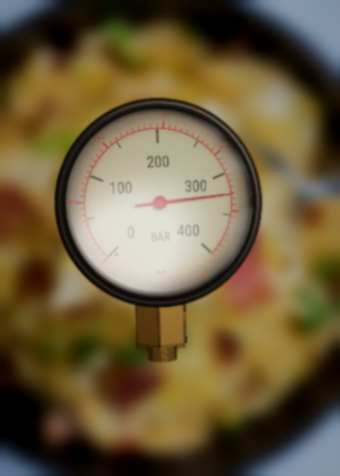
bar 325
